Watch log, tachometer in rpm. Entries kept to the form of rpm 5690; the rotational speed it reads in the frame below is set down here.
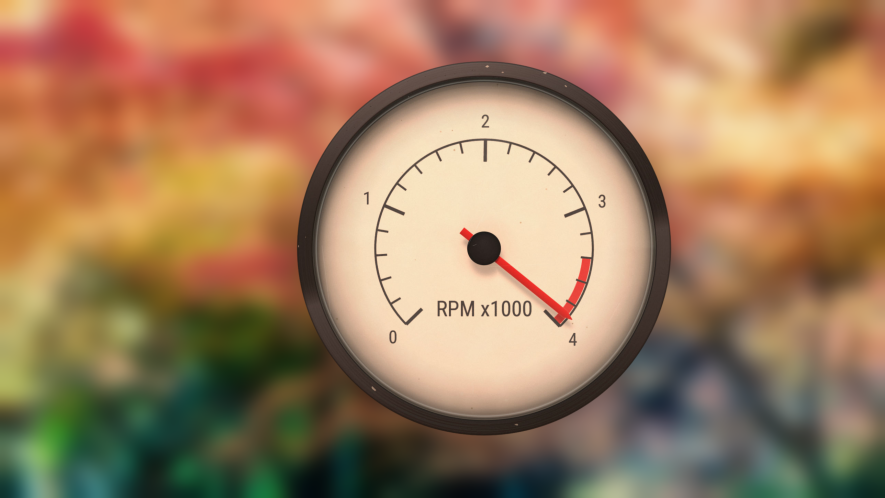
rpm 3900
